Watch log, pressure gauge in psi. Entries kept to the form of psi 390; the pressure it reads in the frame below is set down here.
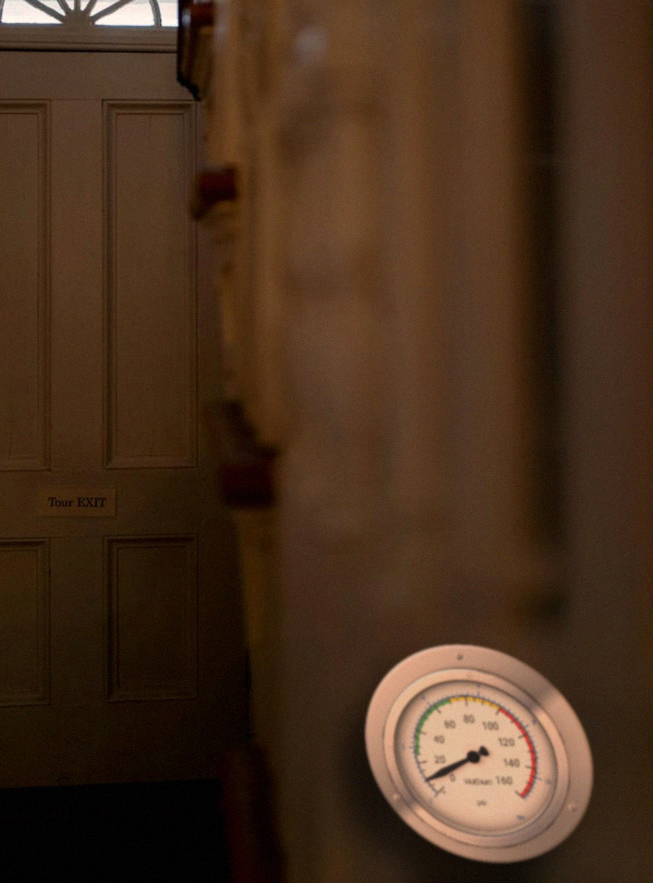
psi 10
